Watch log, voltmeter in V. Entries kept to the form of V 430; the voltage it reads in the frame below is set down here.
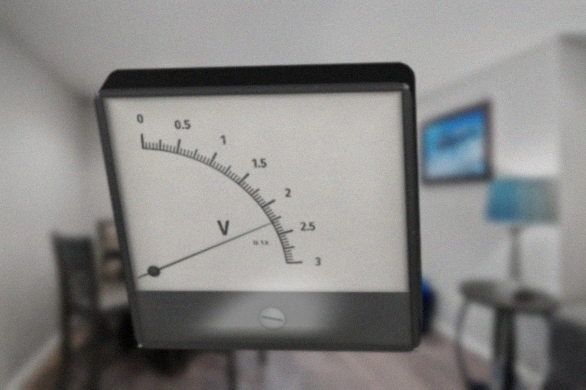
V 2.25
